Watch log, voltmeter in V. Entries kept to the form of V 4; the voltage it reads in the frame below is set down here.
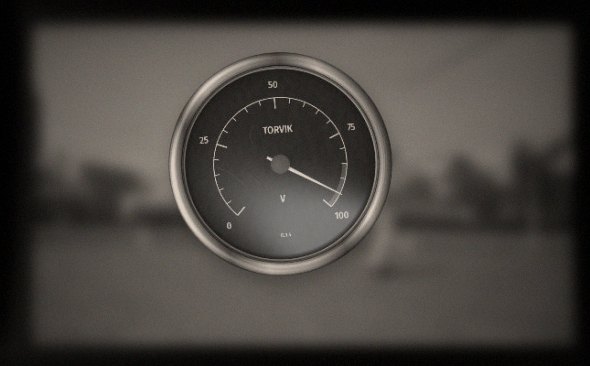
V 95
